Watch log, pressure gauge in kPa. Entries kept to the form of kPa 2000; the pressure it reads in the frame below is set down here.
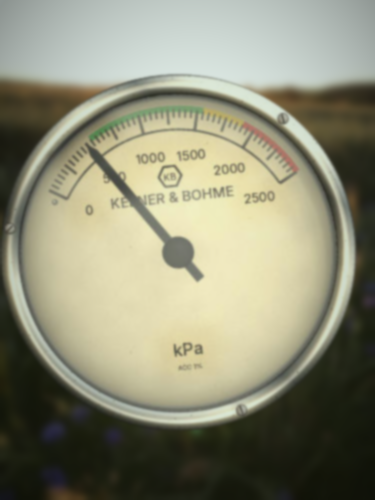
kPa 500
